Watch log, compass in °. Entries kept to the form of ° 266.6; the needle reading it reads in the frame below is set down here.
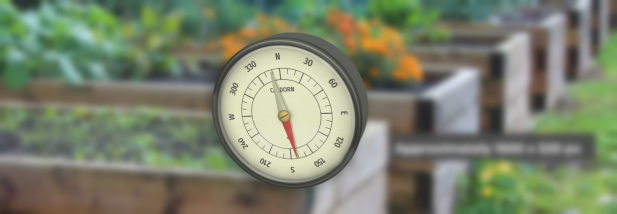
° 170
